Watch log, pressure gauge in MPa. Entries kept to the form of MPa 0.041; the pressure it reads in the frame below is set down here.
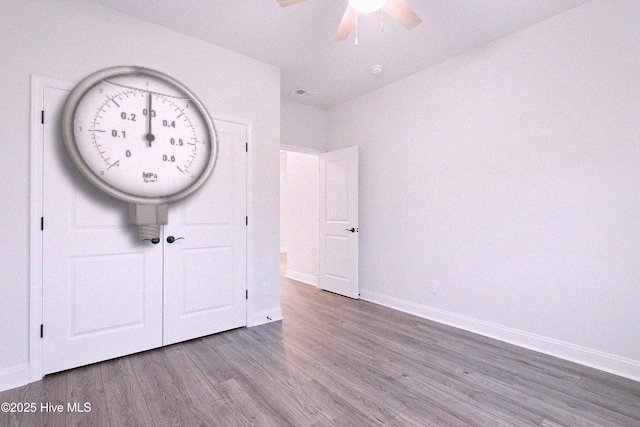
MPa 0.3
